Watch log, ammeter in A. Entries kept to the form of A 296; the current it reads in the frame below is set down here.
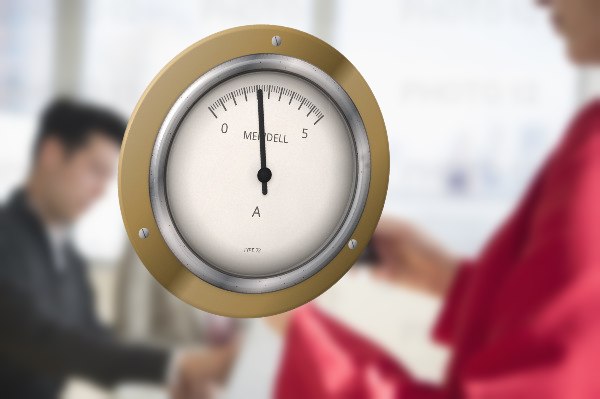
A 2
